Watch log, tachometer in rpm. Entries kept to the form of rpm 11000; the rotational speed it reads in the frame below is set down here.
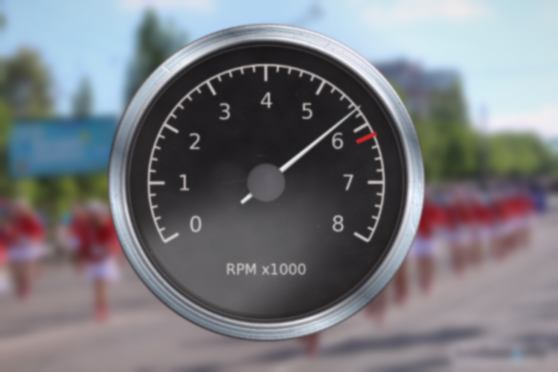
rpm 5700
